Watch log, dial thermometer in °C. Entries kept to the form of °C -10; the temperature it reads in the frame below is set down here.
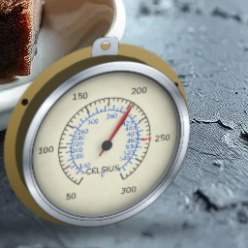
°C 200
